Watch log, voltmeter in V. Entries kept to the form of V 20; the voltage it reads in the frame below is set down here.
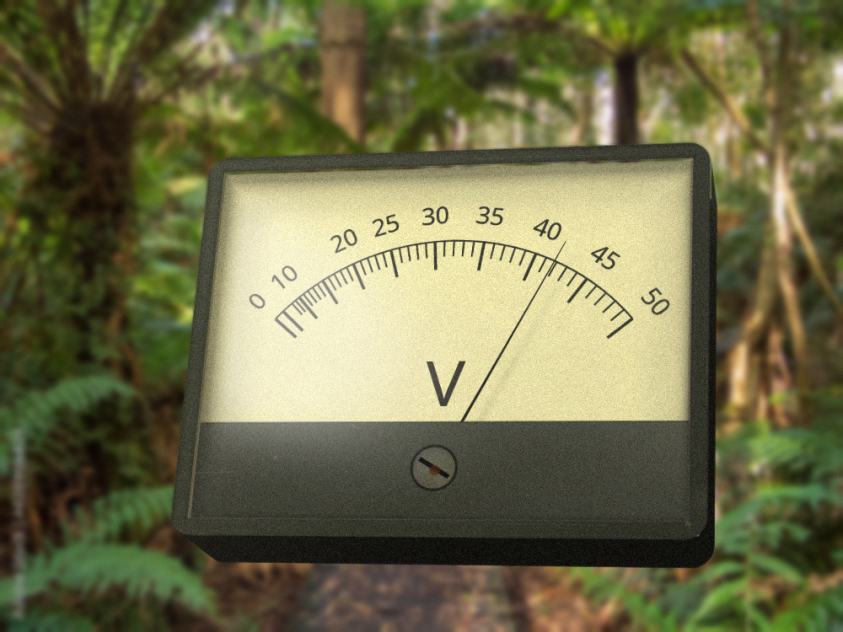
V 42
